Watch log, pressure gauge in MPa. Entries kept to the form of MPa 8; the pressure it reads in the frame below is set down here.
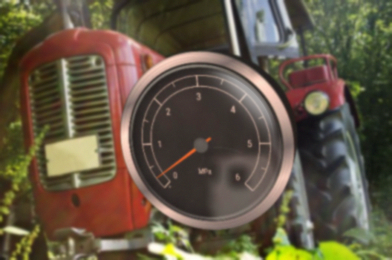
MPa 0.25
